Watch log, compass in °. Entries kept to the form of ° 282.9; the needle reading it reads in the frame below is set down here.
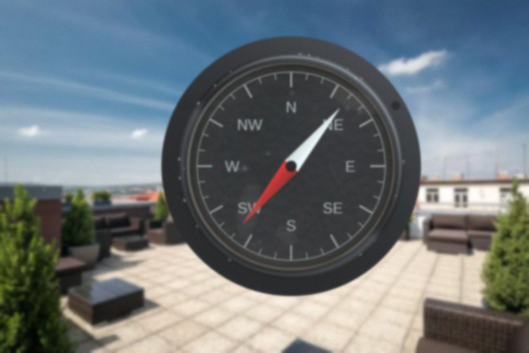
° 220
